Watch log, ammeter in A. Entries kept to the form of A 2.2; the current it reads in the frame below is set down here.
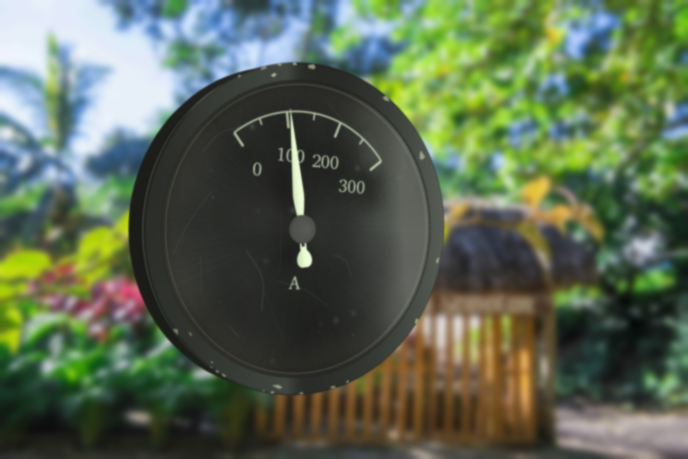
A 100
